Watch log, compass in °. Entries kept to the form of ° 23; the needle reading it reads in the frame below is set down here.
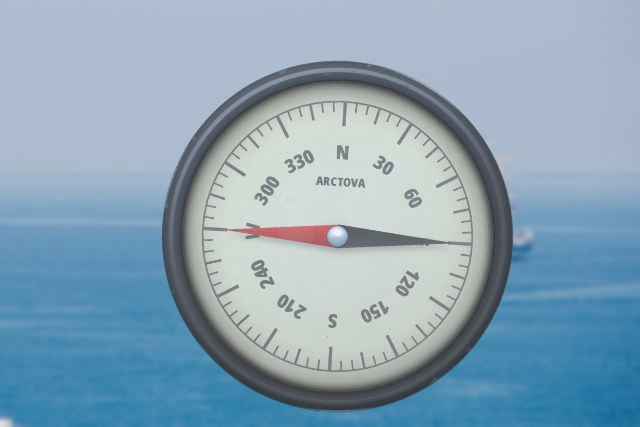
° 270
